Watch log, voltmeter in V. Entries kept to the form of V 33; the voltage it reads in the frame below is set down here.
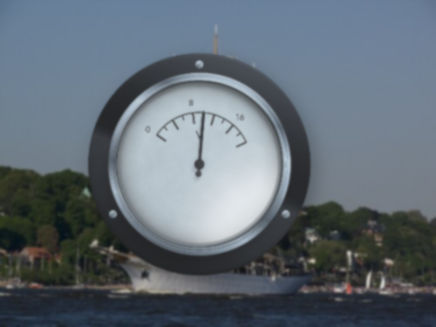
V 10
